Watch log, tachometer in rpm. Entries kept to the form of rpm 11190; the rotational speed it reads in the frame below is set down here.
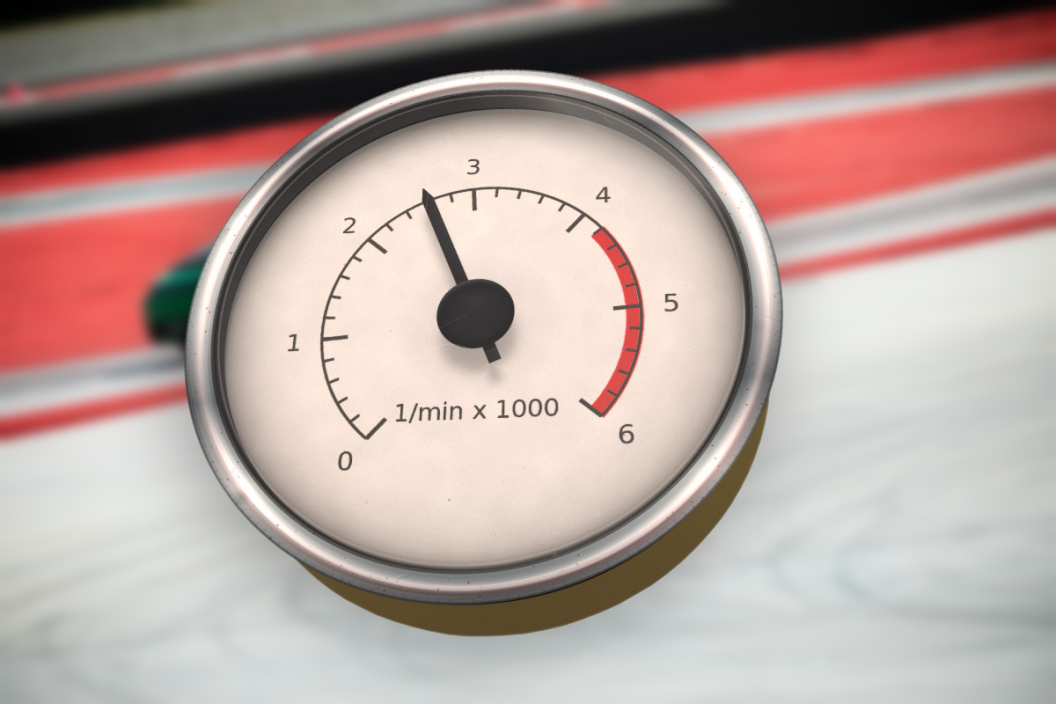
rpm 2600
